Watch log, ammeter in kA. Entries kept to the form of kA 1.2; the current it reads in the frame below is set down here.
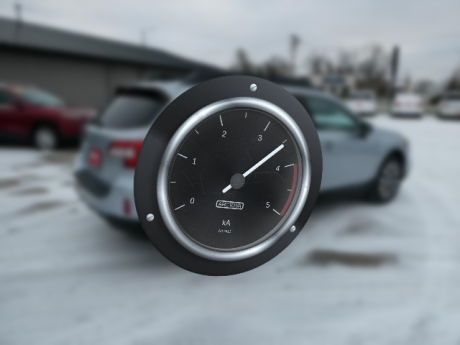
kA 3.5
